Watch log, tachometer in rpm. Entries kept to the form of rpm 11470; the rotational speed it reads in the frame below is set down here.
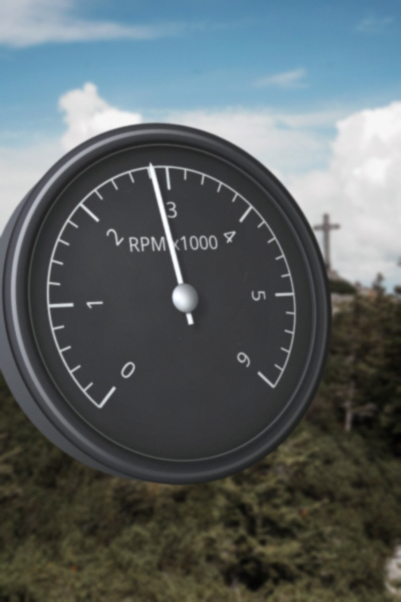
rpm 2800
